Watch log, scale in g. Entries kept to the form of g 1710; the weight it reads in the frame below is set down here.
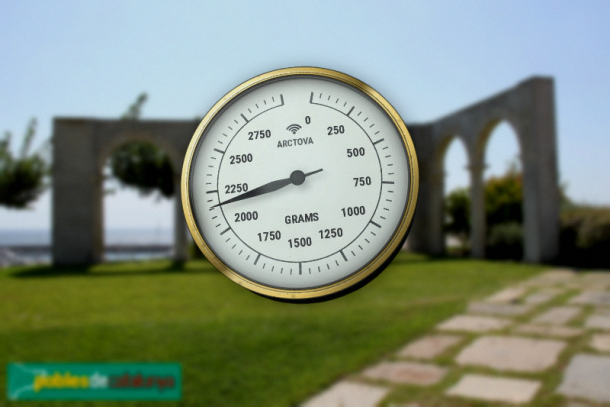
g 2150
